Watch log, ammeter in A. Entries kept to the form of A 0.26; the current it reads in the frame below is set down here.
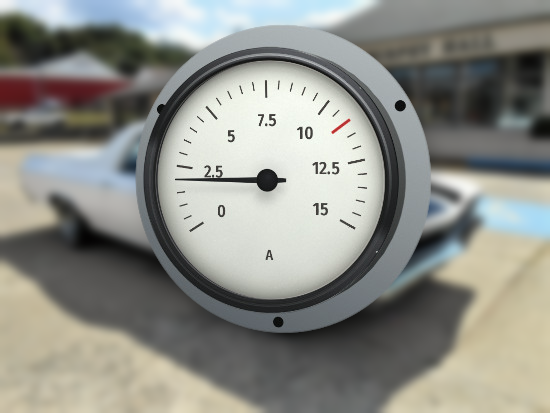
A 2
